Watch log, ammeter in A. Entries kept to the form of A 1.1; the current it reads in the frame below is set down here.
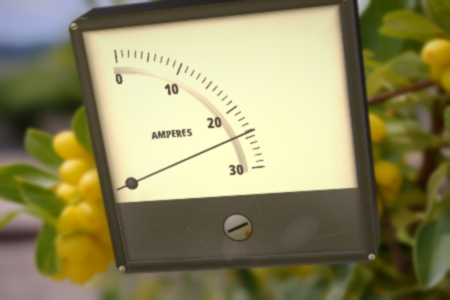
A 24
